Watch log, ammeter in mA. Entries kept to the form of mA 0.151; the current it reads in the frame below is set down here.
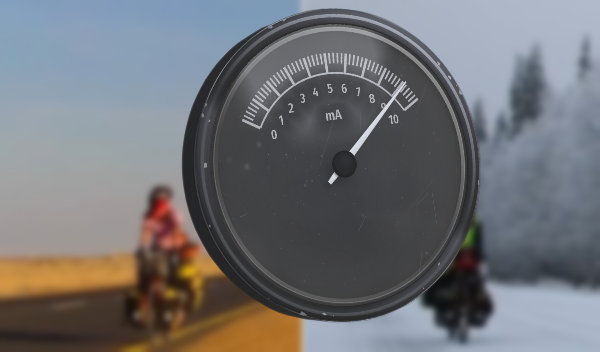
mA 9
